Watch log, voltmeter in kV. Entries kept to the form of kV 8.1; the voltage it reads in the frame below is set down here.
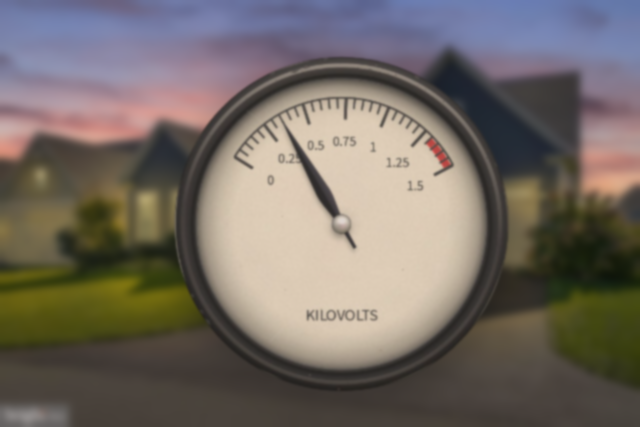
kV 0.35
